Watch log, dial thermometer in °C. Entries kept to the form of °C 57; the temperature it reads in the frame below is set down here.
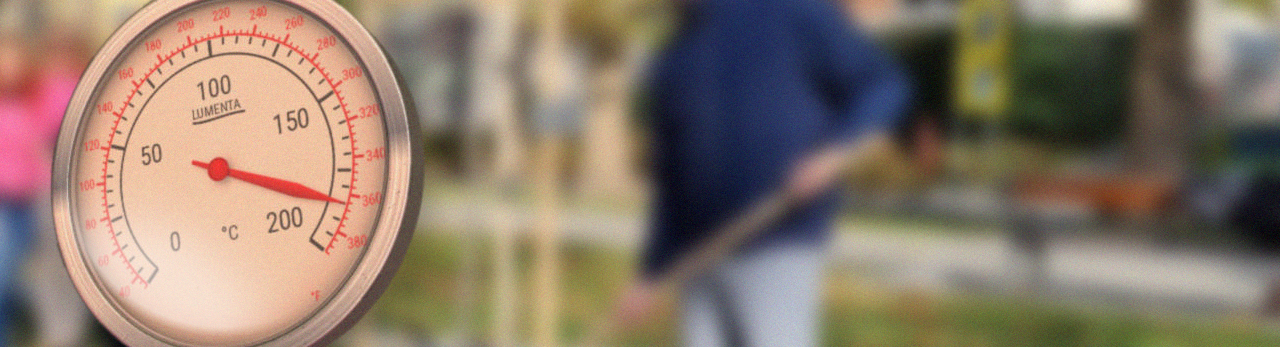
°C 185
